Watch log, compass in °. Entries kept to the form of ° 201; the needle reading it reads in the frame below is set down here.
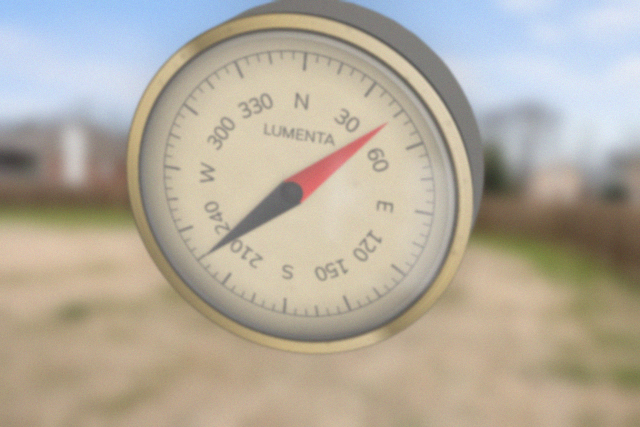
° 45
